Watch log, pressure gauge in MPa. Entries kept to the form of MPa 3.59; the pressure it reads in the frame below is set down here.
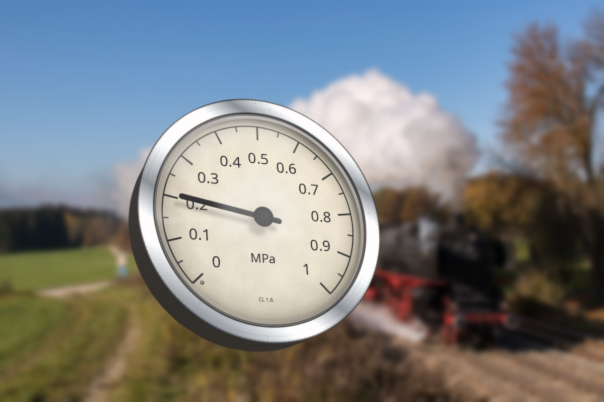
MPa 0.2
